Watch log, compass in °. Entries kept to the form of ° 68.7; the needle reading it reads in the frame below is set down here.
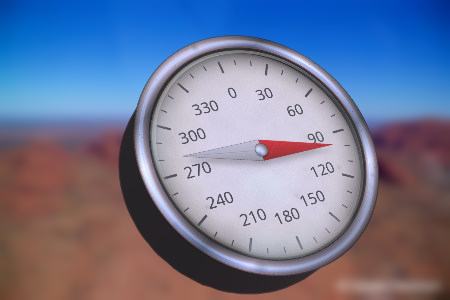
° 100
